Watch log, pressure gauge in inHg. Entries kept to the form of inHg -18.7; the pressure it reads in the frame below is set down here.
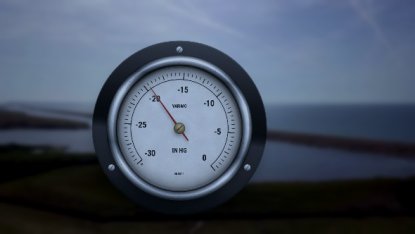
inHg -19.5
